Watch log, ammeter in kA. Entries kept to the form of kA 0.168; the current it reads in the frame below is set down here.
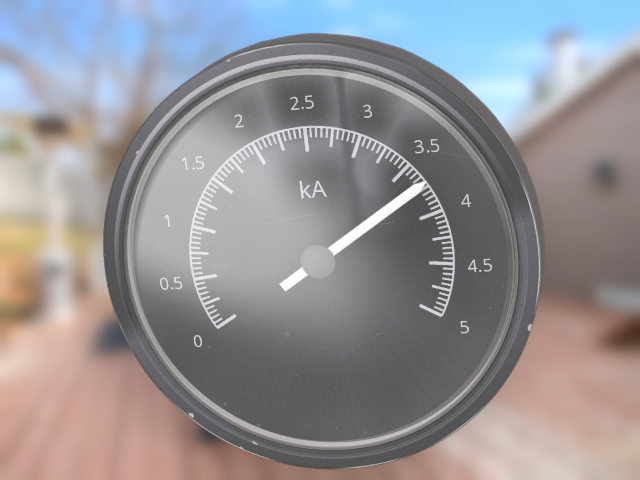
kA 3.7
